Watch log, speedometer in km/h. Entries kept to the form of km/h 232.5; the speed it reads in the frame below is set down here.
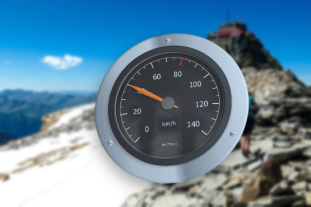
km/h 40
